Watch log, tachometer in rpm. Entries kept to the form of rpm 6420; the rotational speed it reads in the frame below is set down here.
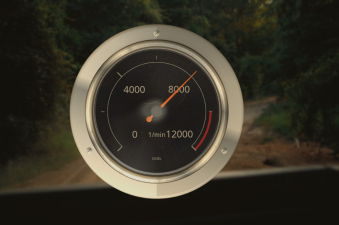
rpm 8000
